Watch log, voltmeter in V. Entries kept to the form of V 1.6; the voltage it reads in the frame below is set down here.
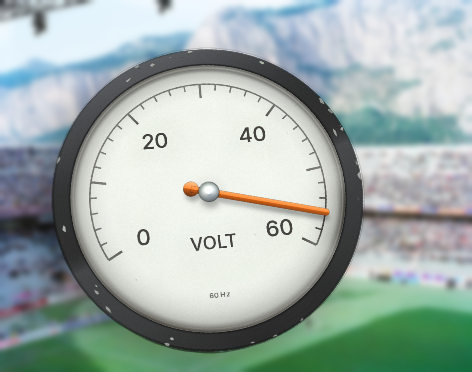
V 56
